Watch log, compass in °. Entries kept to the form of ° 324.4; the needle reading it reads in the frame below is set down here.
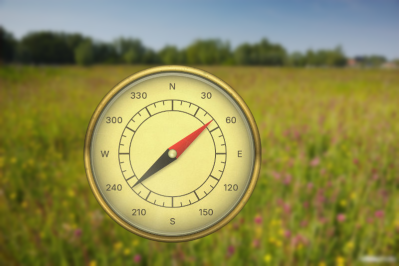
° 50
